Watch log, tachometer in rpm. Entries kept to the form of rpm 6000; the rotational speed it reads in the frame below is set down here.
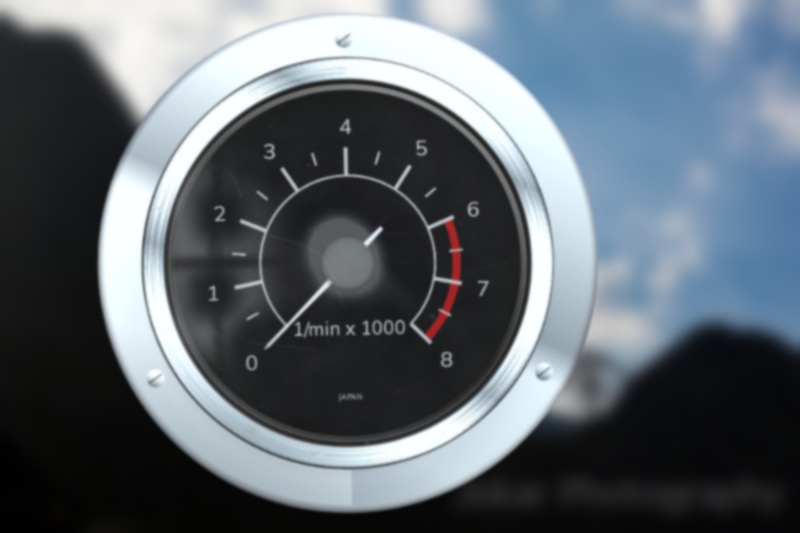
rpm 0
